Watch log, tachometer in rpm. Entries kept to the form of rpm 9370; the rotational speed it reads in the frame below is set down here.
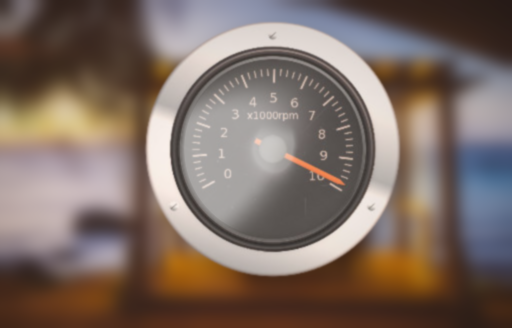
rpm 9800
